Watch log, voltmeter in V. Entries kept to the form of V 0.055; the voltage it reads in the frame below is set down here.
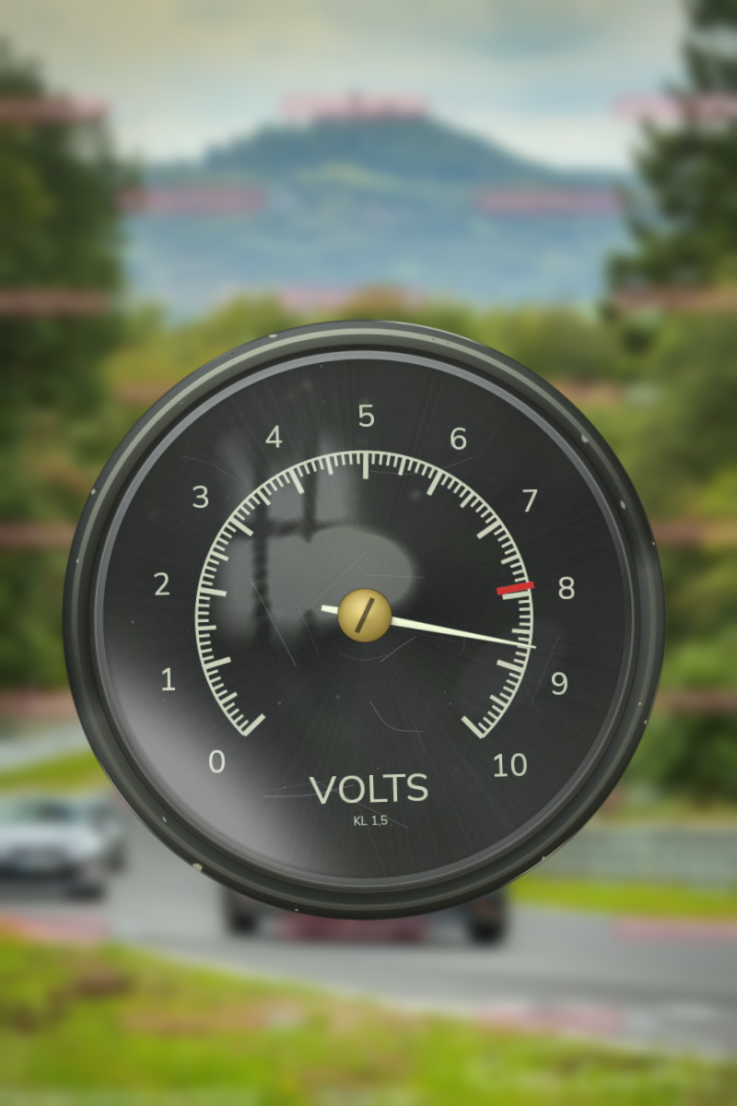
V 8.7
